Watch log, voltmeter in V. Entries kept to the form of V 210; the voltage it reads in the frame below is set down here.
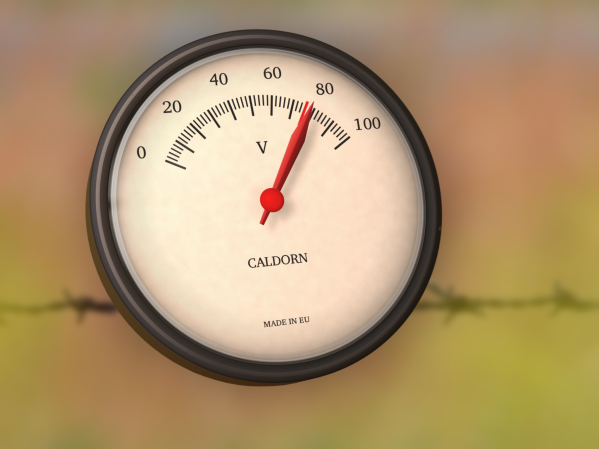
V 78
